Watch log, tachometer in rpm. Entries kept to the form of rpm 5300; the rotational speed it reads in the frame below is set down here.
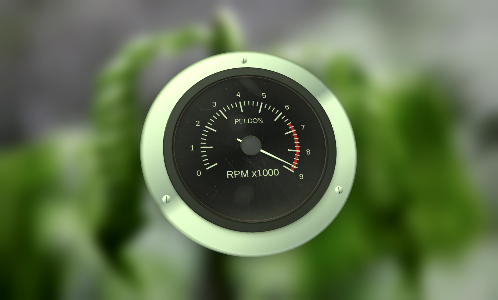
rpm 8800
